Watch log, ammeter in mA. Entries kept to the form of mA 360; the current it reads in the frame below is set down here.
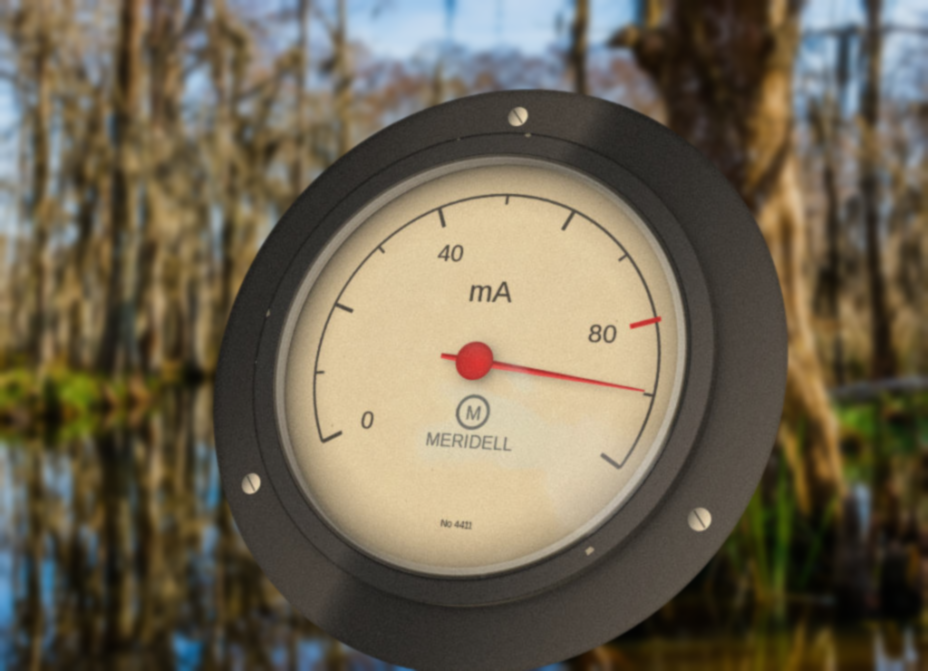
mA 90
